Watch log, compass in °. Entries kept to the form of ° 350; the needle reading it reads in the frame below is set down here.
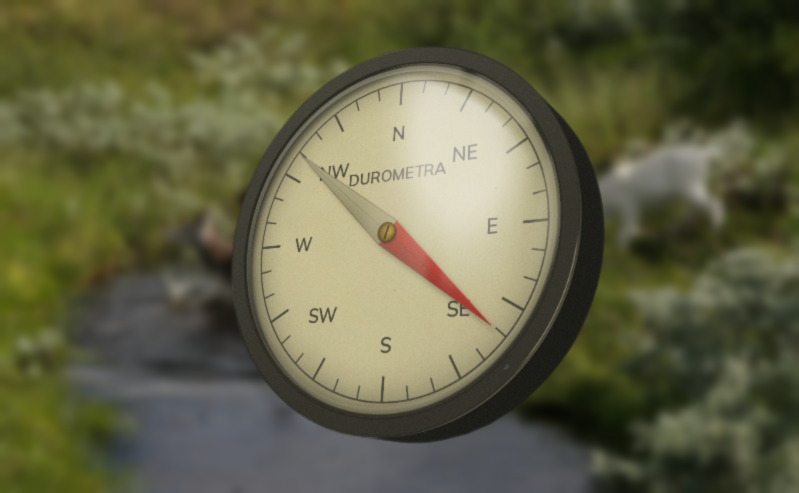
° 130
